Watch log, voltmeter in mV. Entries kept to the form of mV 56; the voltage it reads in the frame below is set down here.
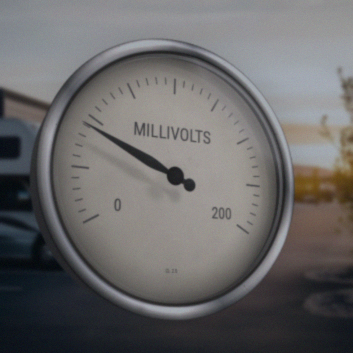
mV 45
